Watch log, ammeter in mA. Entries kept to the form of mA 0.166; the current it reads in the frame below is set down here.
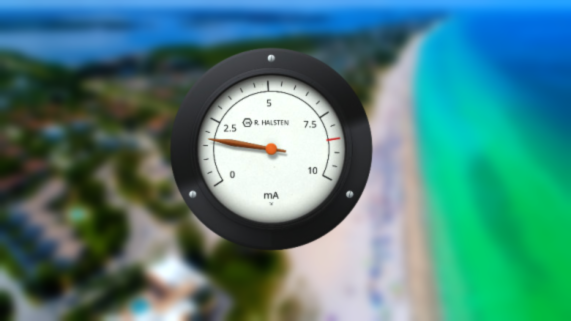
mA 1.75
